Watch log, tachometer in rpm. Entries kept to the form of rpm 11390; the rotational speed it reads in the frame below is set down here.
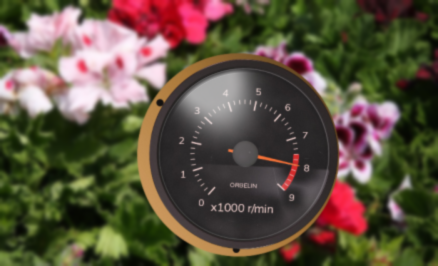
rpm 8000
